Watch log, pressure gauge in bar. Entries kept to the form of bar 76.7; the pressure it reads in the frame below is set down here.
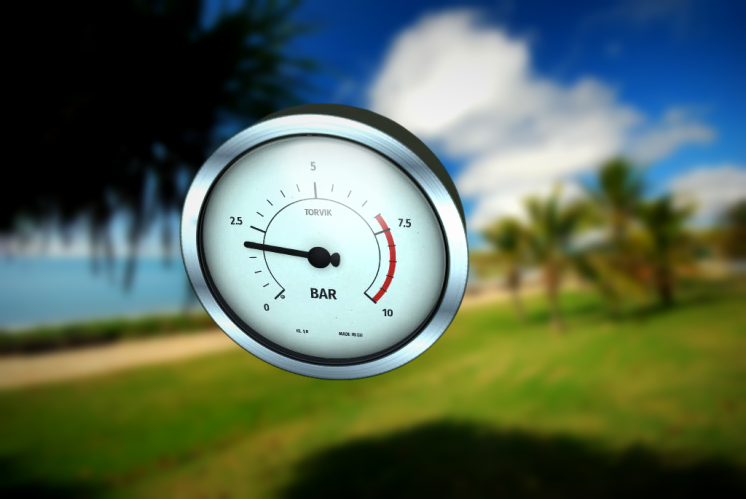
bar 2
